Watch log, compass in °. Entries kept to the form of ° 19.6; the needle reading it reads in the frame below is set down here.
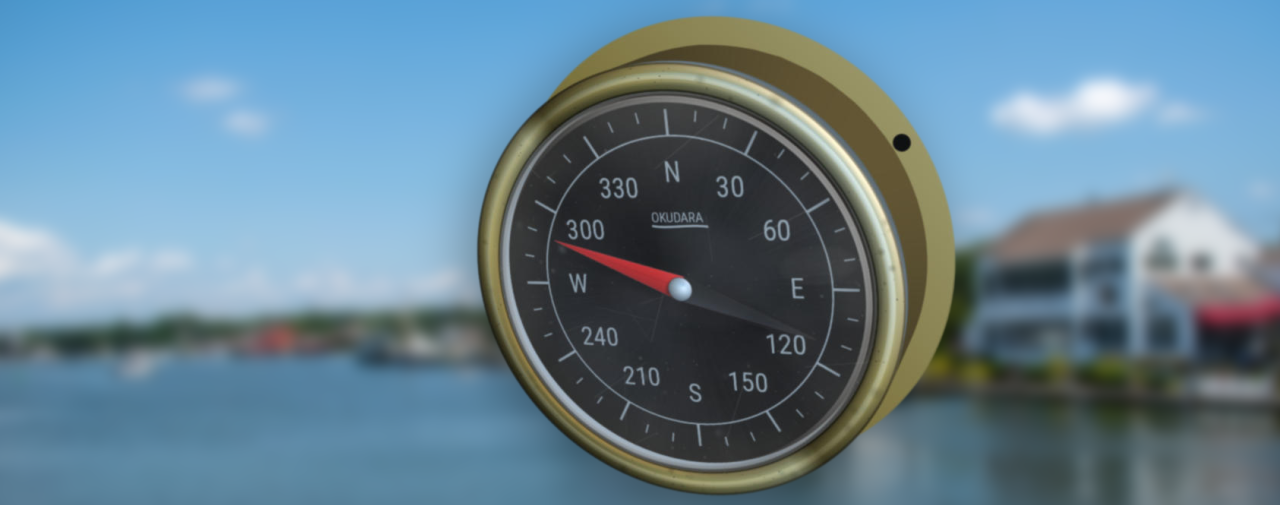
° 290
